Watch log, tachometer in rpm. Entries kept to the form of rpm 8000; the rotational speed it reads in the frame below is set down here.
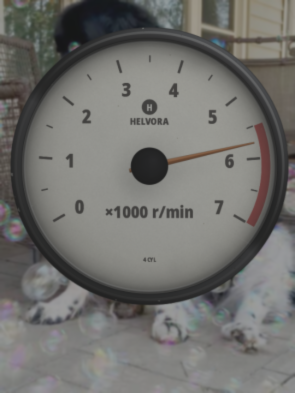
rpm 5750
